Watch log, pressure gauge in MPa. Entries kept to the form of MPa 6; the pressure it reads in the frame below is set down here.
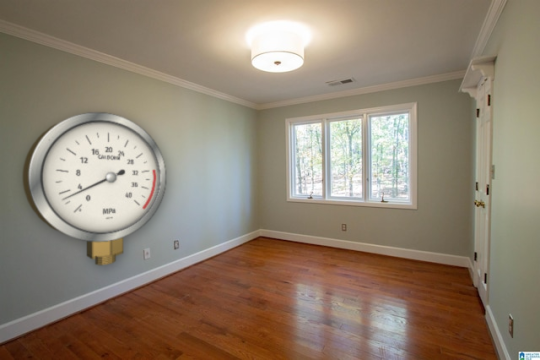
MPa 3
